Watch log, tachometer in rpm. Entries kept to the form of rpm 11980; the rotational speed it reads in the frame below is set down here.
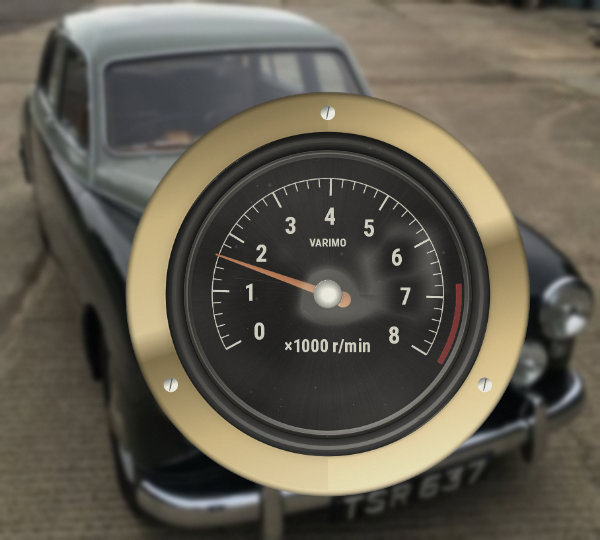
rpm 1600
